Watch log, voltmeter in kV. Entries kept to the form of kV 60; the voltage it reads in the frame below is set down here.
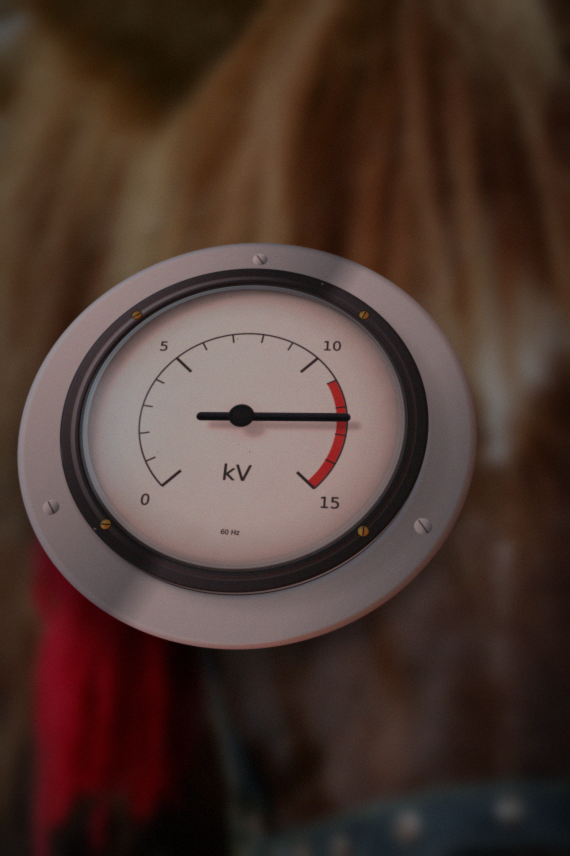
kV 12.5
